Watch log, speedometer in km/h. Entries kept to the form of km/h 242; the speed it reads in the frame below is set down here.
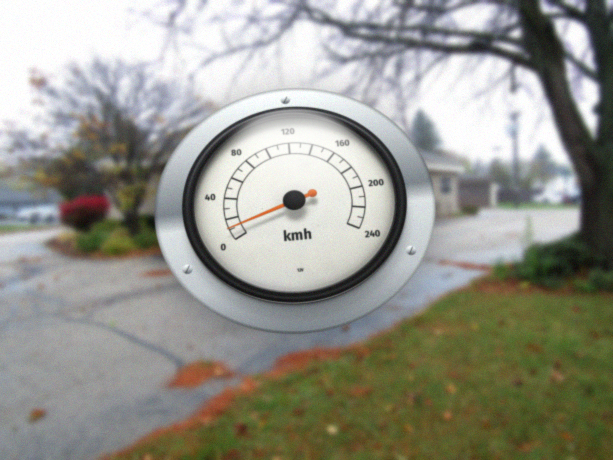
km/h 10
